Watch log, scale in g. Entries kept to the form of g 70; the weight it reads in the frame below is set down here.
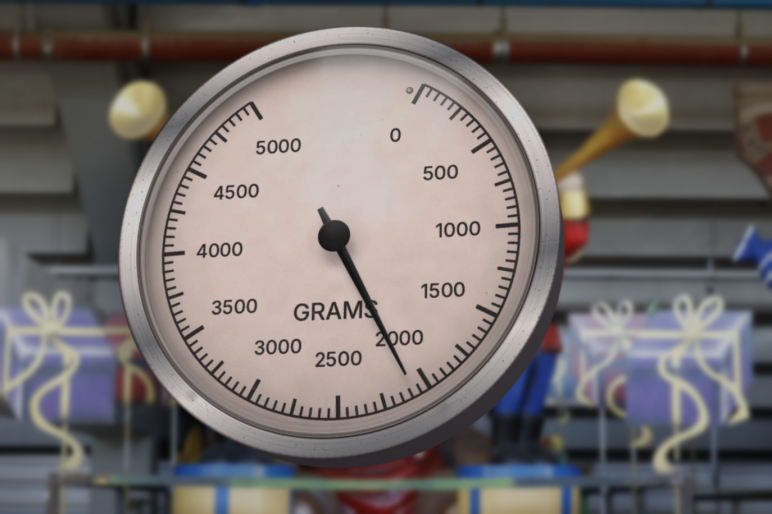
g 2075
